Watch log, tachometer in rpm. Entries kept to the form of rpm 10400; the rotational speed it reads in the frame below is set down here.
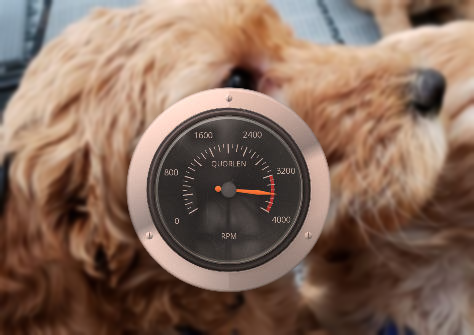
rpm 3600
